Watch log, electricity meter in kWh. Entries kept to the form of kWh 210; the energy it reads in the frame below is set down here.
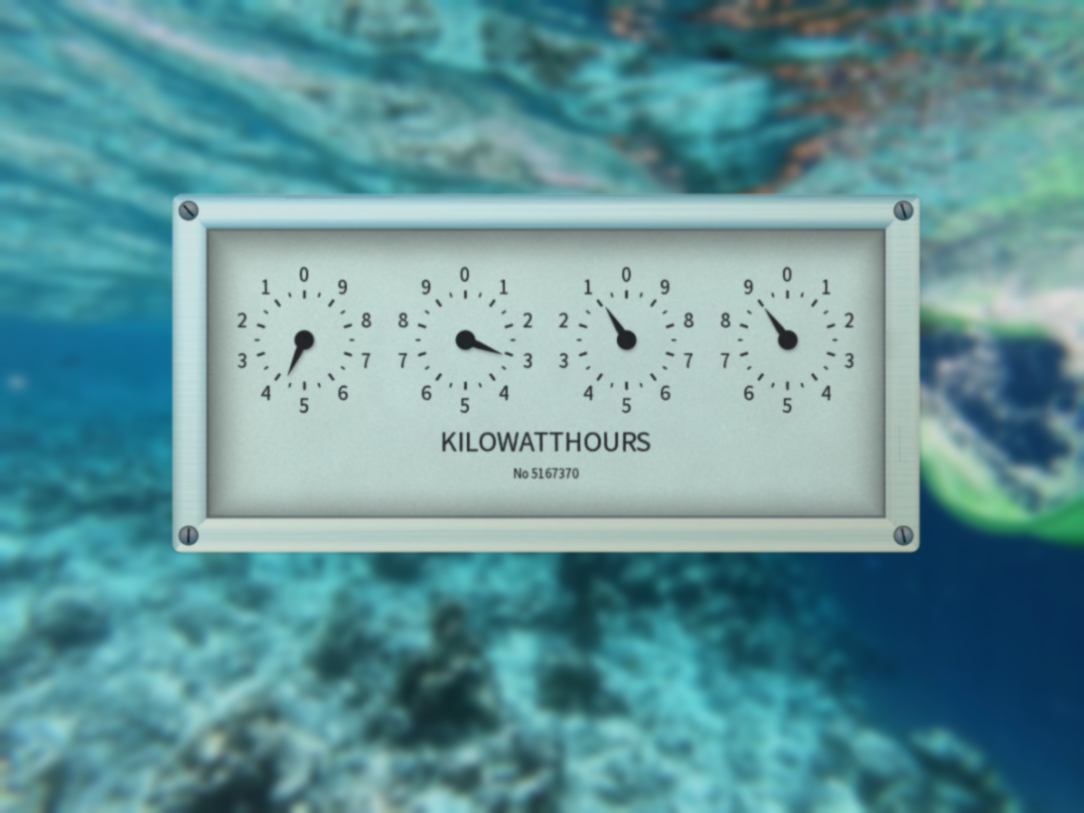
kWh 4309
